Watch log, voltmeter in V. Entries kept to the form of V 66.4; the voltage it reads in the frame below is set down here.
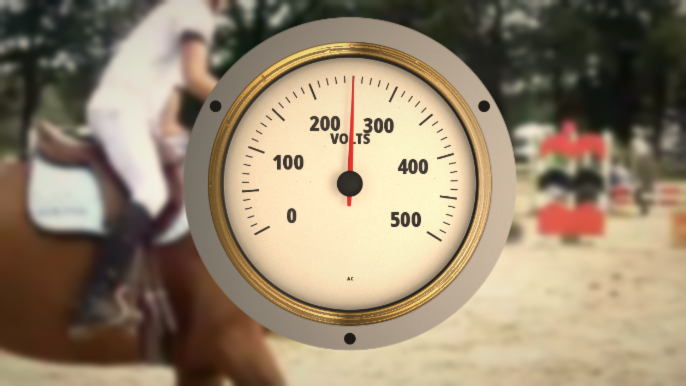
V 250
